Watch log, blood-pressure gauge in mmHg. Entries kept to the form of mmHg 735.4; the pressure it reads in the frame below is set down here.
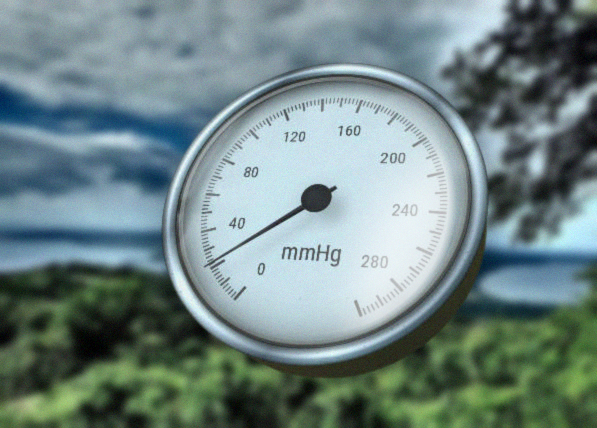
mmHg 20
